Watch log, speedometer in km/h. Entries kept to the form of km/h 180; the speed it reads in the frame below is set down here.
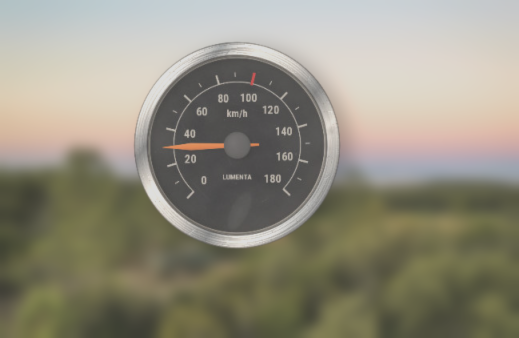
km/h 30
